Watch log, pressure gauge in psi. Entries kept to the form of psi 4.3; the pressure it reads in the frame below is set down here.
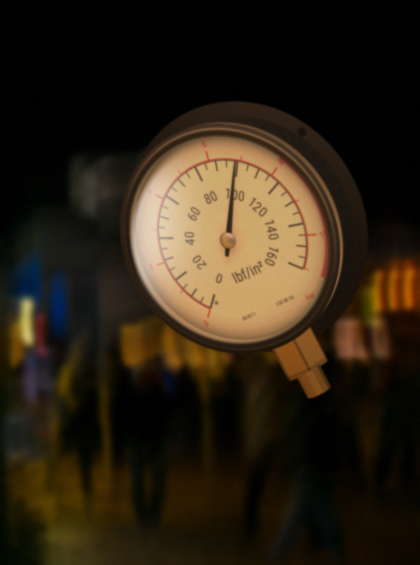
psi 100
